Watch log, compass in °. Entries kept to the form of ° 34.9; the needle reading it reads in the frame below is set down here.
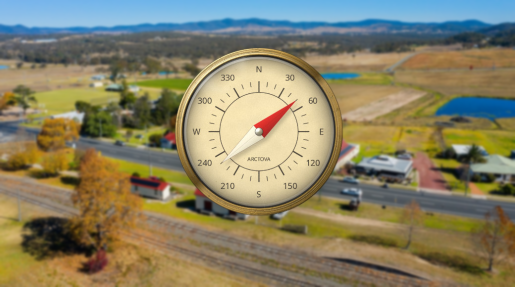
° 50
